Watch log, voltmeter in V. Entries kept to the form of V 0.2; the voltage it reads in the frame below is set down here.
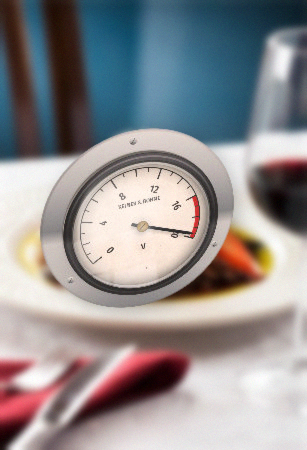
V 19.5
